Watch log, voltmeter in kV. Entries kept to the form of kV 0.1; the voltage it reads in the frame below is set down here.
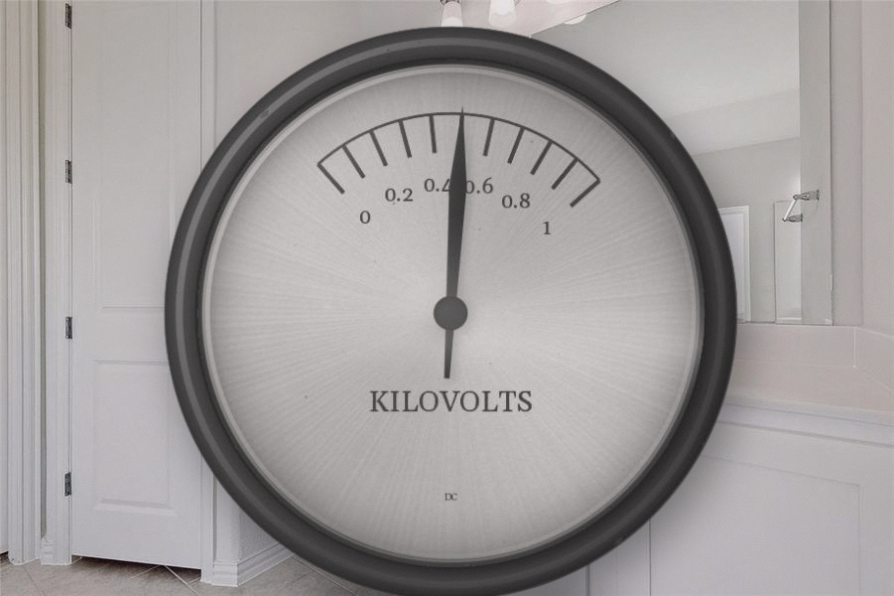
kV 0.5
